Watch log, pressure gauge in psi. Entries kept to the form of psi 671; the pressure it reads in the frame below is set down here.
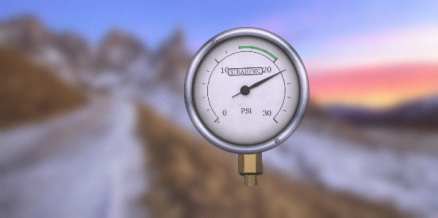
psi 22
